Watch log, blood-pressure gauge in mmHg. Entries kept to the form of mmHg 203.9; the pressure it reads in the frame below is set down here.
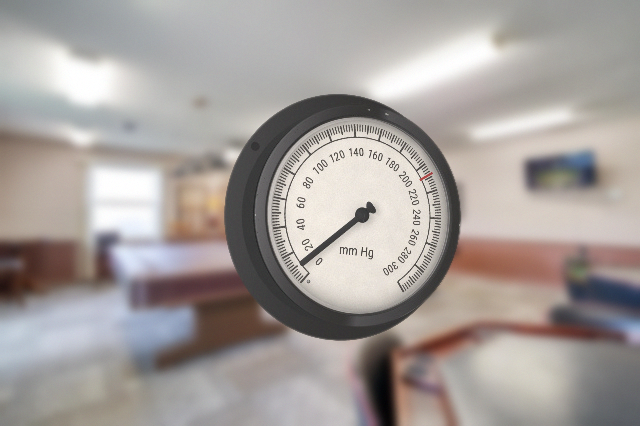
mmHg 10
